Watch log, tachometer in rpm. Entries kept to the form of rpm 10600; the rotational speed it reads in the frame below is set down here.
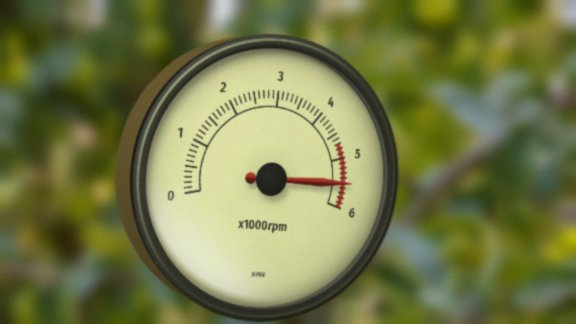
rpm 5500
